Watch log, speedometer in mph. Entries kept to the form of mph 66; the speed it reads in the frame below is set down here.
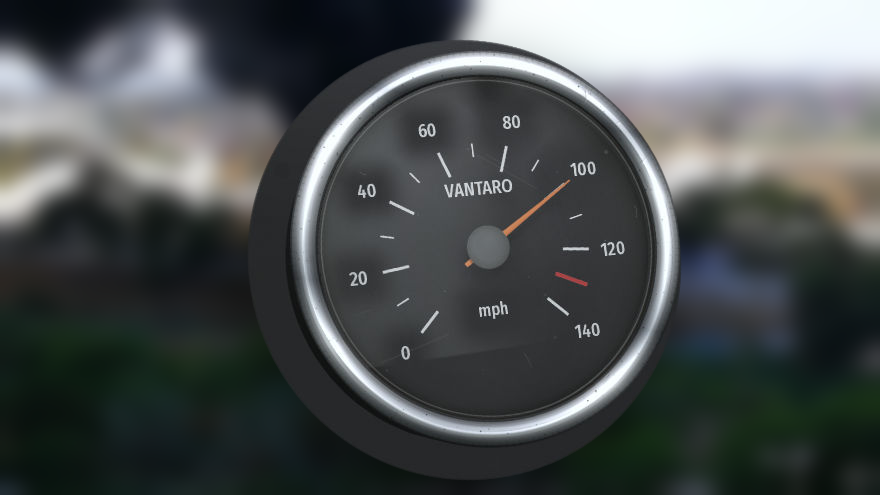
mph 100
